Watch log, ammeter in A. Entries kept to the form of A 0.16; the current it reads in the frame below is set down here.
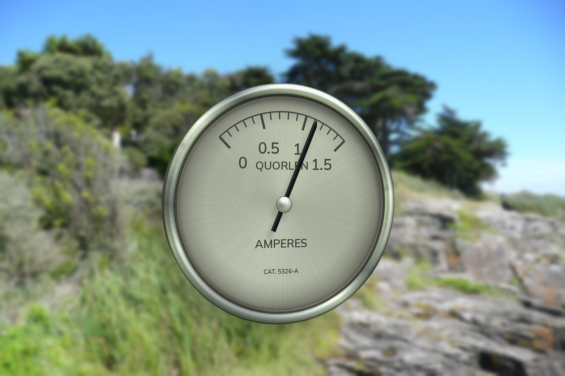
A 1.1
